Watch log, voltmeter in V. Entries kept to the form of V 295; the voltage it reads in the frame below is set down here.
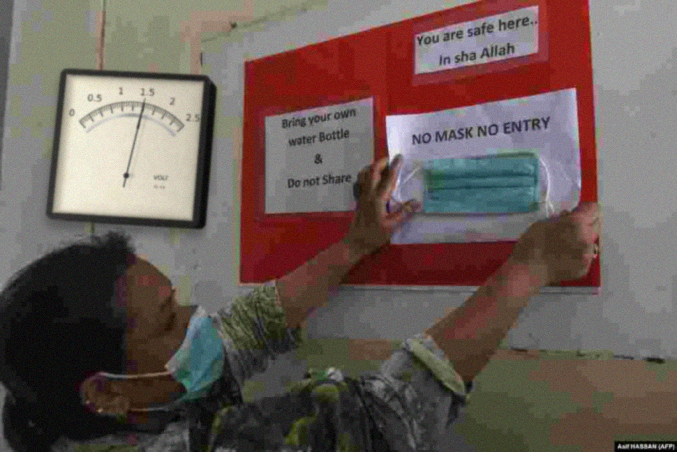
V 1.5
